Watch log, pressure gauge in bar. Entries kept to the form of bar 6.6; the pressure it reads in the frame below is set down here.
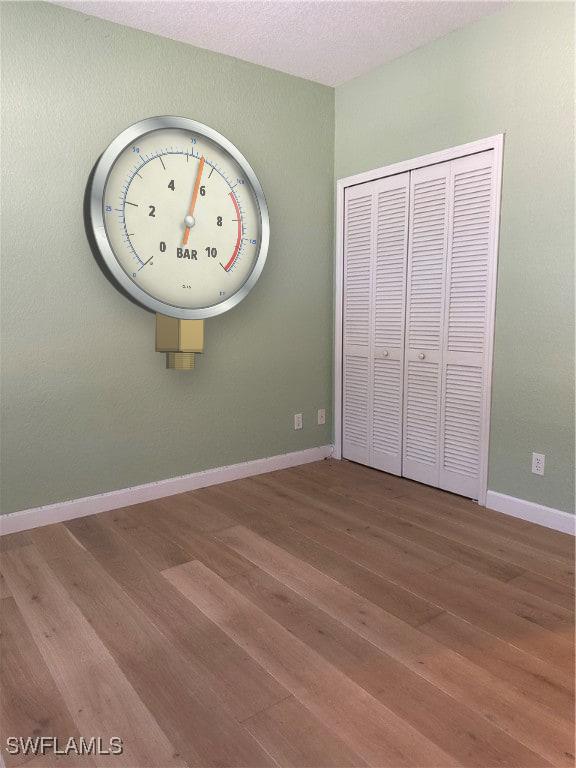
bar 5.5
